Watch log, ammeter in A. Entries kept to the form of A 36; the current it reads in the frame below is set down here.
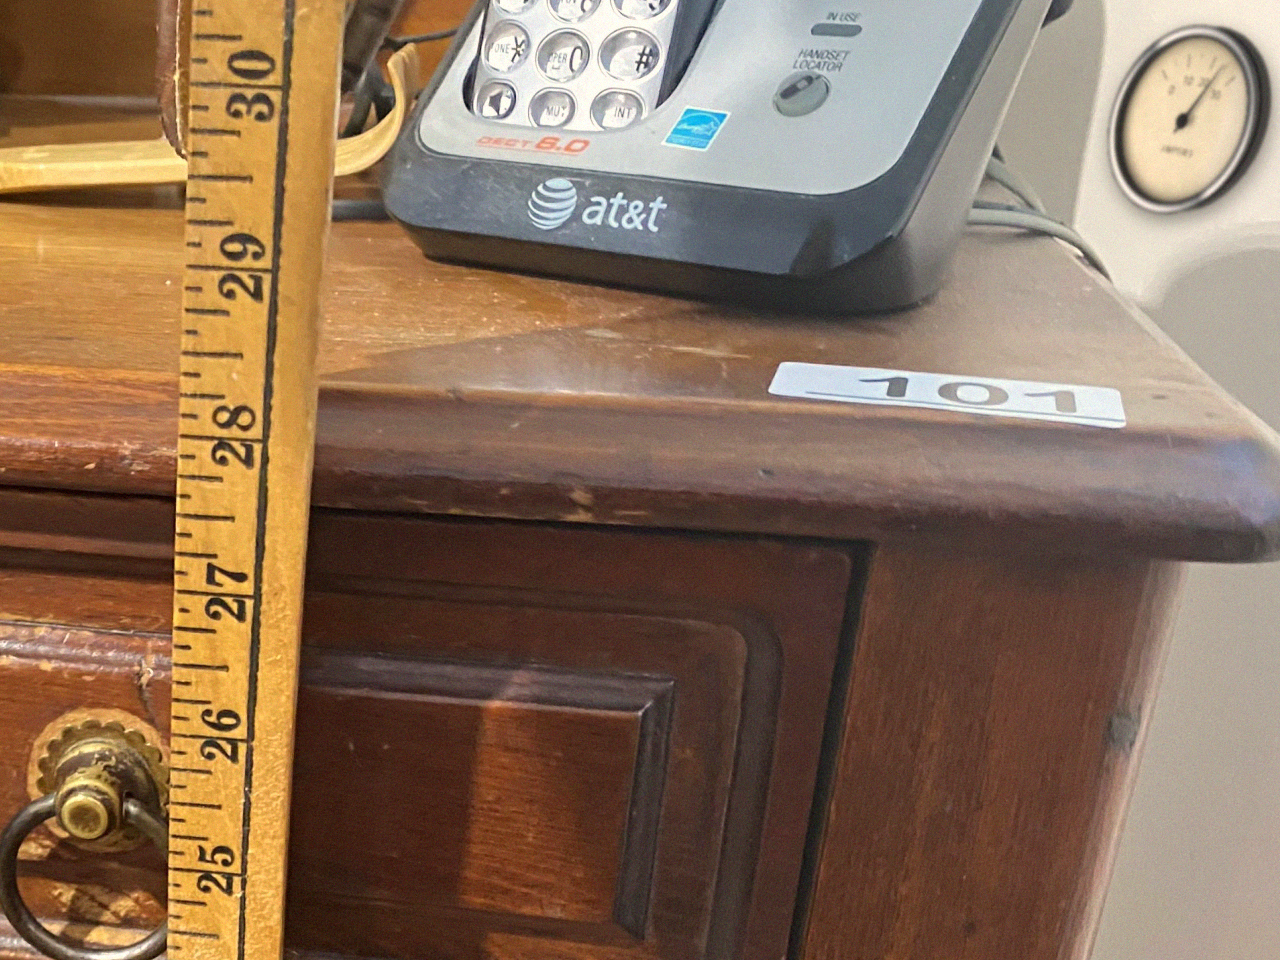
A 25
